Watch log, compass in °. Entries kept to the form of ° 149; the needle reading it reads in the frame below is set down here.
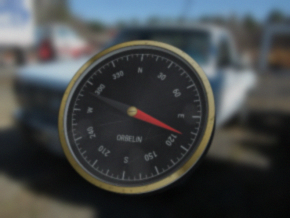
° 110
